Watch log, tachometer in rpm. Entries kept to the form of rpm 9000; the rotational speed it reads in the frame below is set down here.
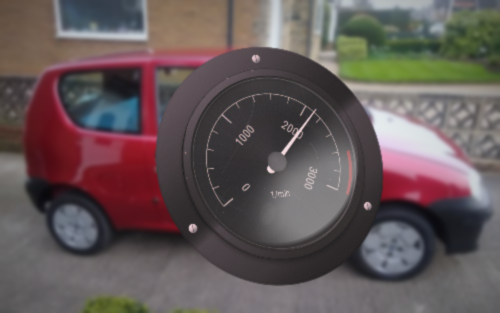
rpm 2100
